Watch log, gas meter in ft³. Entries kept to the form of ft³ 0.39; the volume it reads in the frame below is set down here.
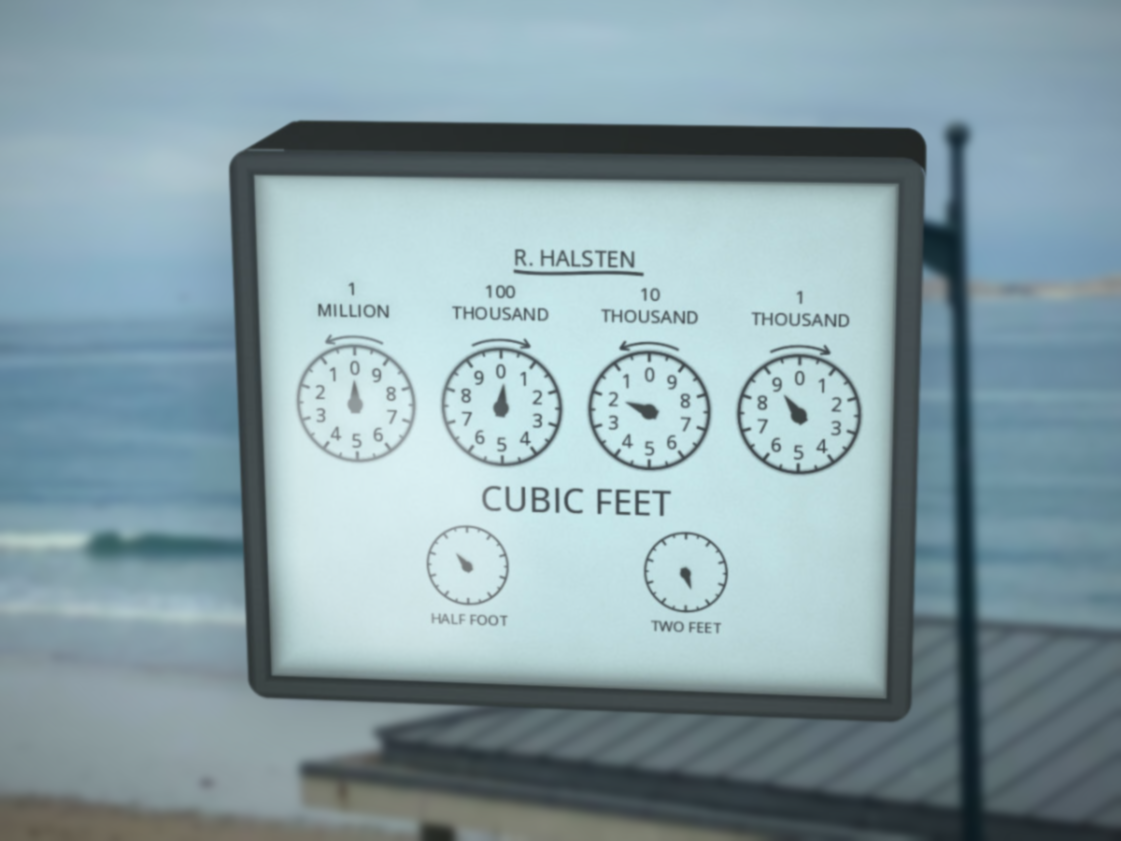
ft³ 1900
